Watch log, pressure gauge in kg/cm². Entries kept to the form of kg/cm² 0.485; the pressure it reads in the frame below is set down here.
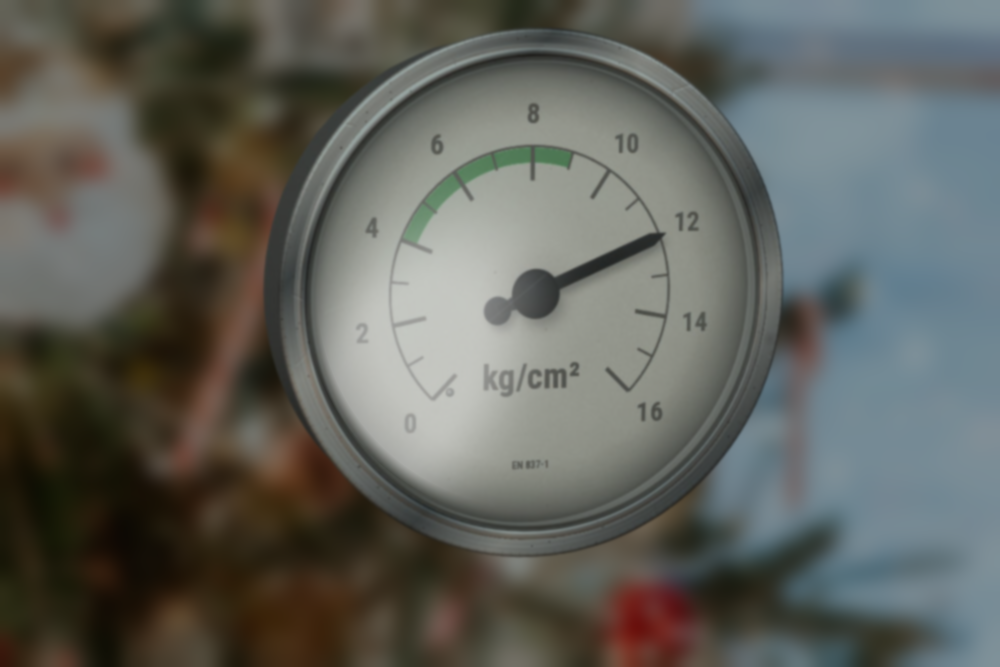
kg/cm² 12
